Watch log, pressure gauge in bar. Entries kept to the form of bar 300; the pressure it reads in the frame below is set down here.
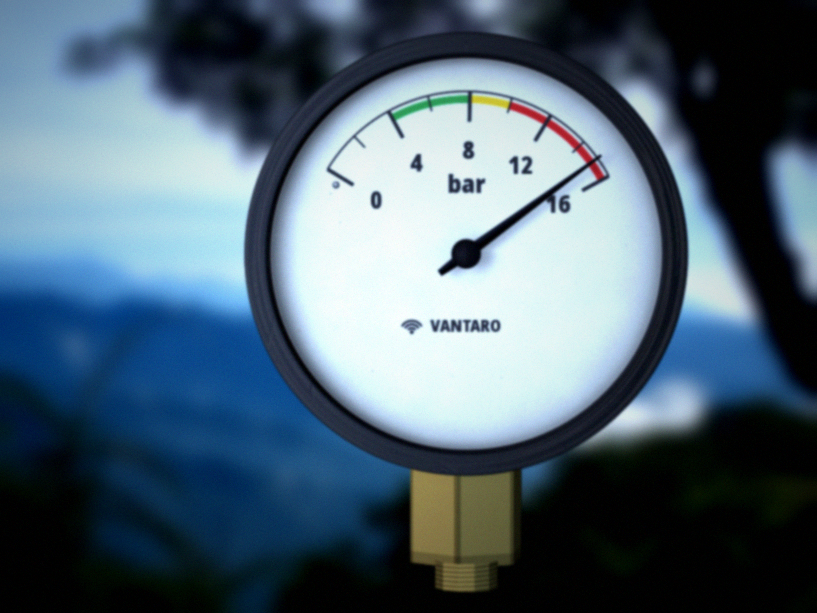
bar 15
